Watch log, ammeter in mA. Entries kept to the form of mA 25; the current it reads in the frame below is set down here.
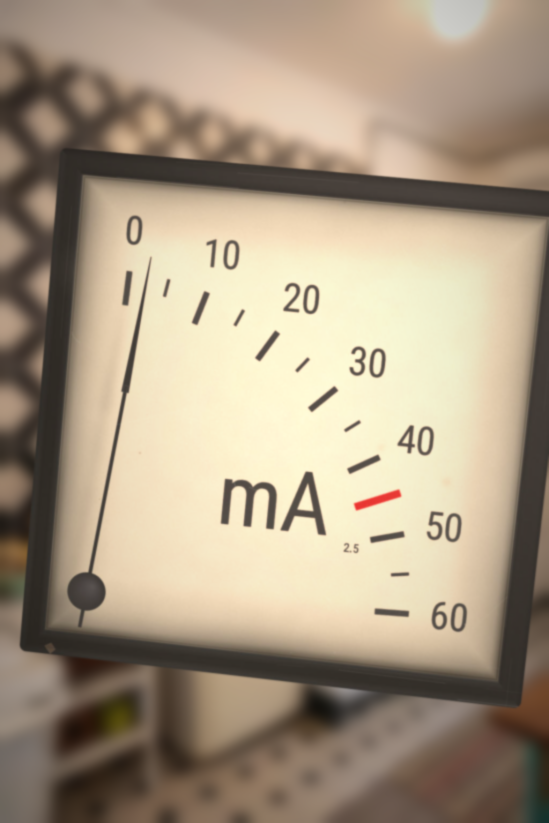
mA 2.5
